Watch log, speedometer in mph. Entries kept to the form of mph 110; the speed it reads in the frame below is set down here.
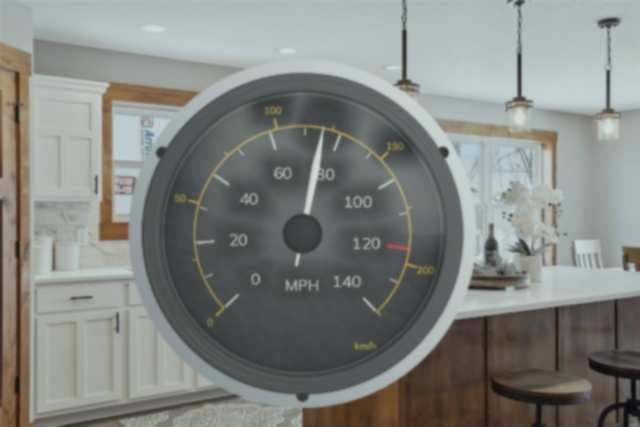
mph 75
